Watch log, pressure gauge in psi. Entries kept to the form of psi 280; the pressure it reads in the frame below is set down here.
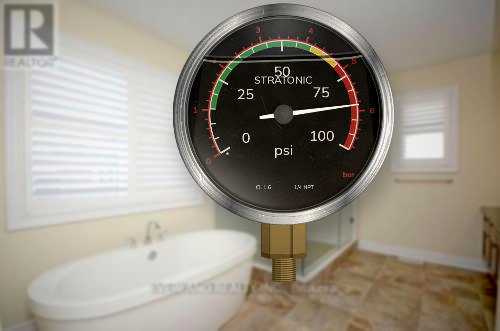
psi 85
